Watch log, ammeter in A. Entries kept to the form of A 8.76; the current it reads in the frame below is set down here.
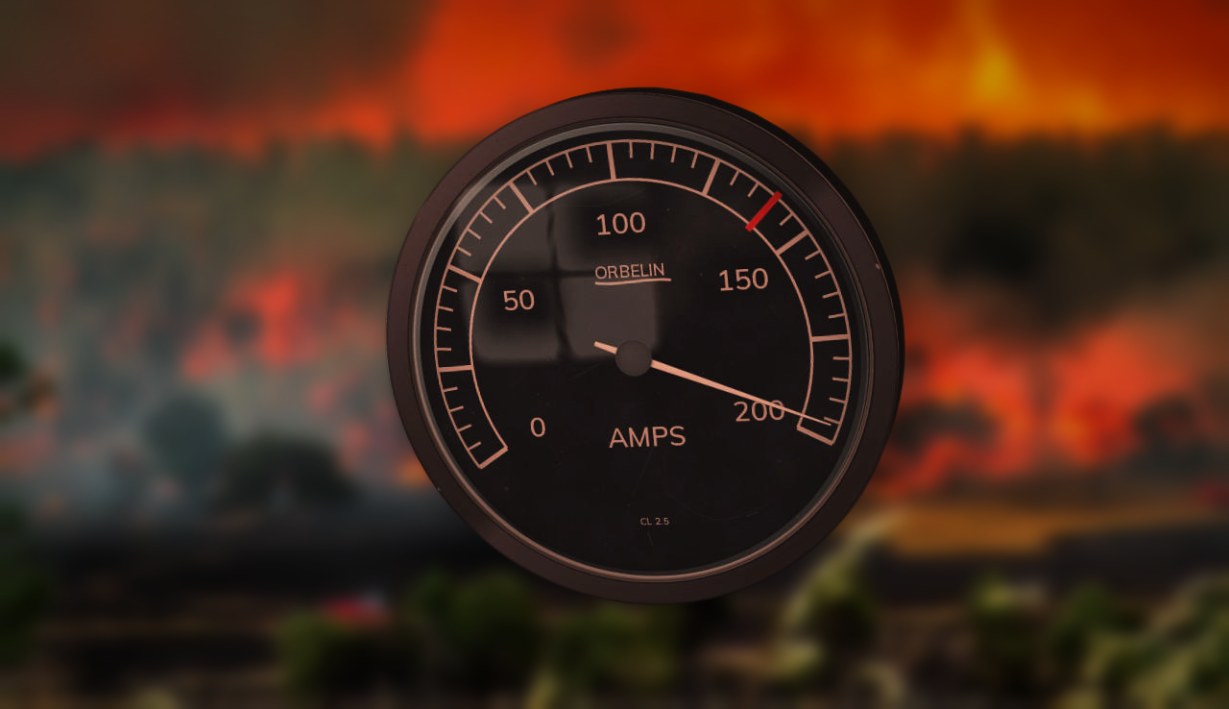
A 195
